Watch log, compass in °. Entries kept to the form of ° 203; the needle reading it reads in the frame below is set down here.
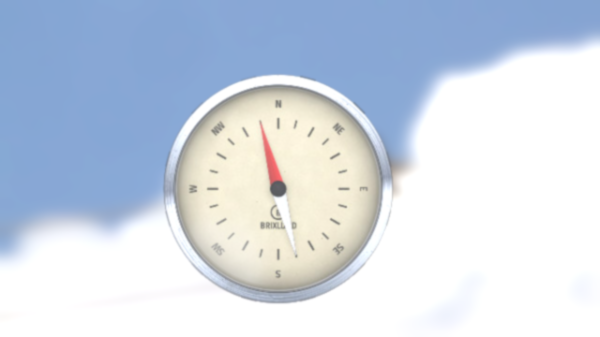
° 345
